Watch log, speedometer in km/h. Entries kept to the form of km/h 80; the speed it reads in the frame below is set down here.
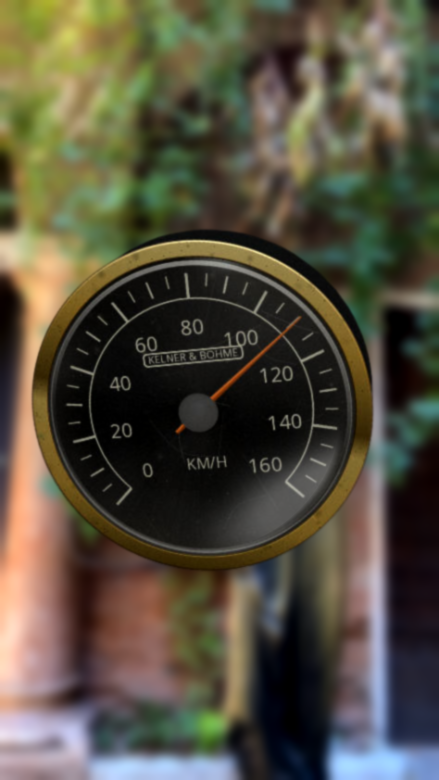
km/h 110
